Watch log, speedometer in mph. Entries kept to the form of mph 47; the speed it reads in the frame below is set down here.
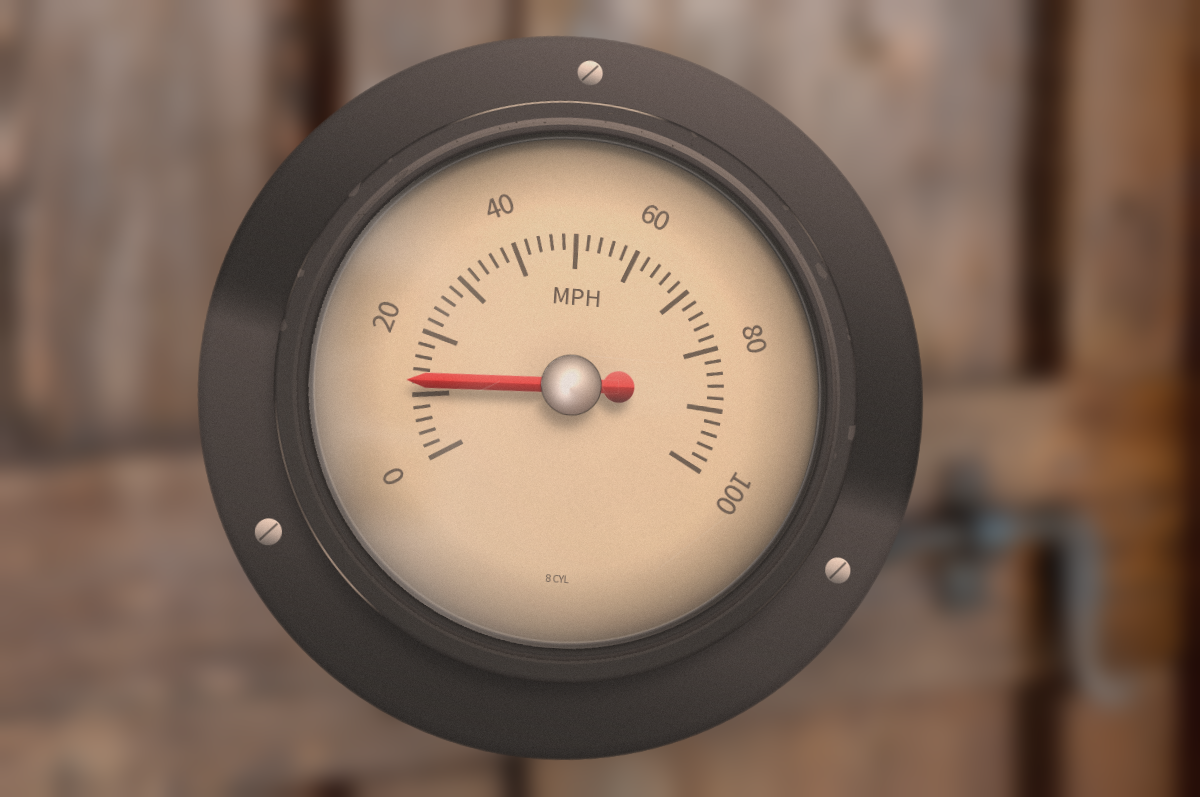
mph 12
